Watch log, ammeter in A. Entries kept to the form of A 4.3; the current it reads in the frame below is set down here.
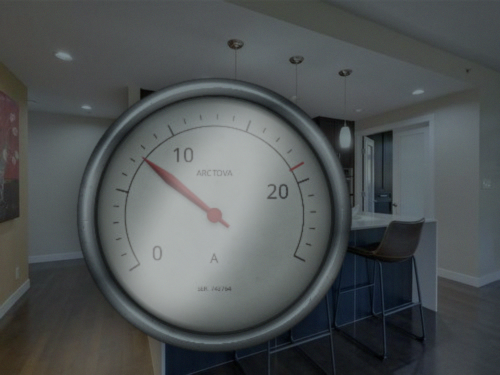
A 7.5
